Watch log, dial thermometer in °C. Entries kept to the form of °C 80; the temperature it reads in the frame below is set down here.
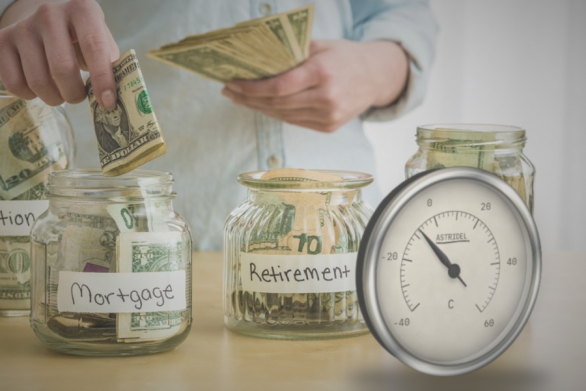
°C -8
